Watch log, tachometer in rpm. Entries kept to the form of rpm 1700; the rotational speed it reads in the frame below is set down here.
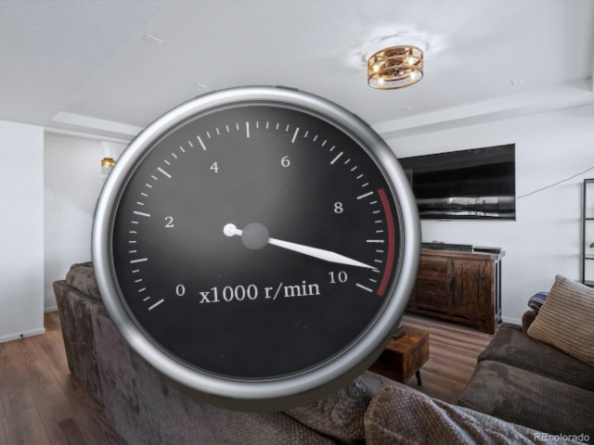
rpm 9600
